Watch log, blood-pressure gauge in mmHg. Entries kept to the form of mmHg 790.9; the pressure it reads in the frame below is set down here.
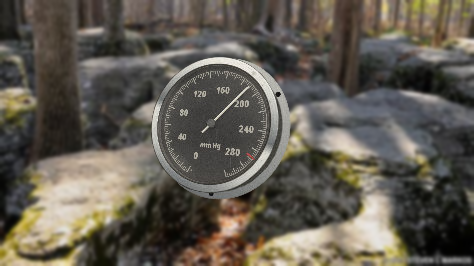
mmHg 190
